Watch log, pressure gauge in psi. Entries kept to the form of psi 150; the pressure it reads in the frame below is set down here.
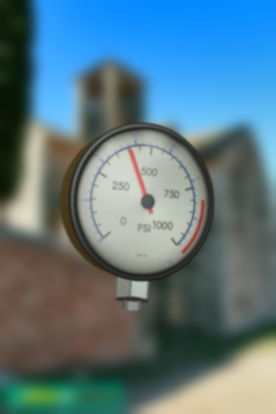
psi 400
